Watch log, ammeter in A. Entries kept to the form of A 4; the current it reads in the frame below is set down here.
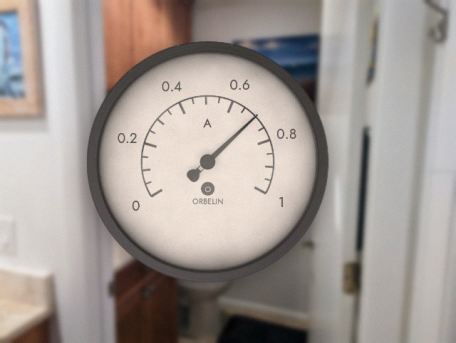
A 0.7
